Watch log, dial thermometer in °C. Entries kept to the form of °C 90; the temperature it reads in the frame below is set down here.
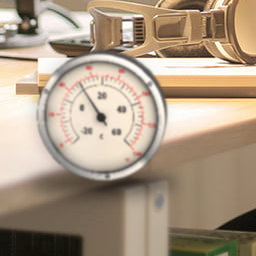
°C 10
